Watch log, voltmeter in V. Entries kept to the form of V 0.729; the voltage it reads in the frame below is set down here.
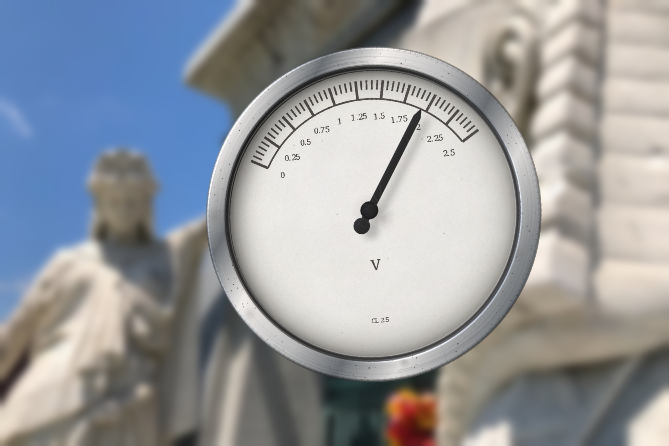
V 1.95
